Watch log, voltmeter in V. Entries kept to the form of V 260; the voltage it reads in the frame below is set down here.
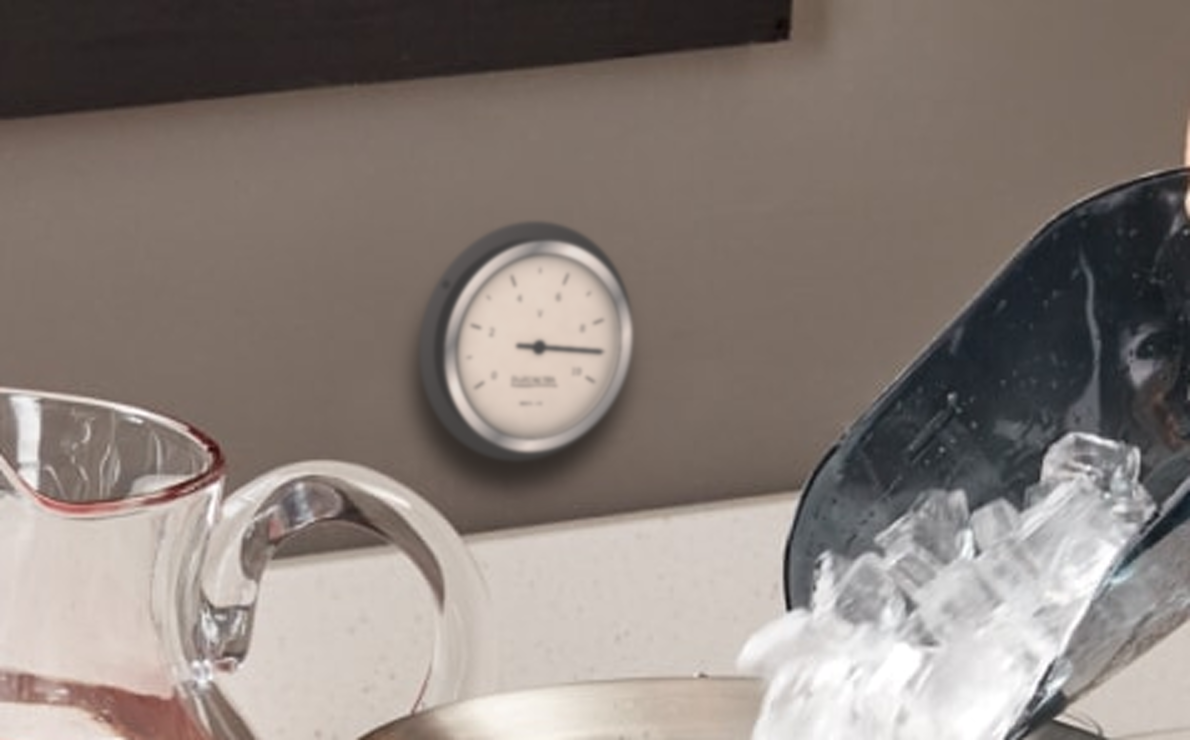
V 9
